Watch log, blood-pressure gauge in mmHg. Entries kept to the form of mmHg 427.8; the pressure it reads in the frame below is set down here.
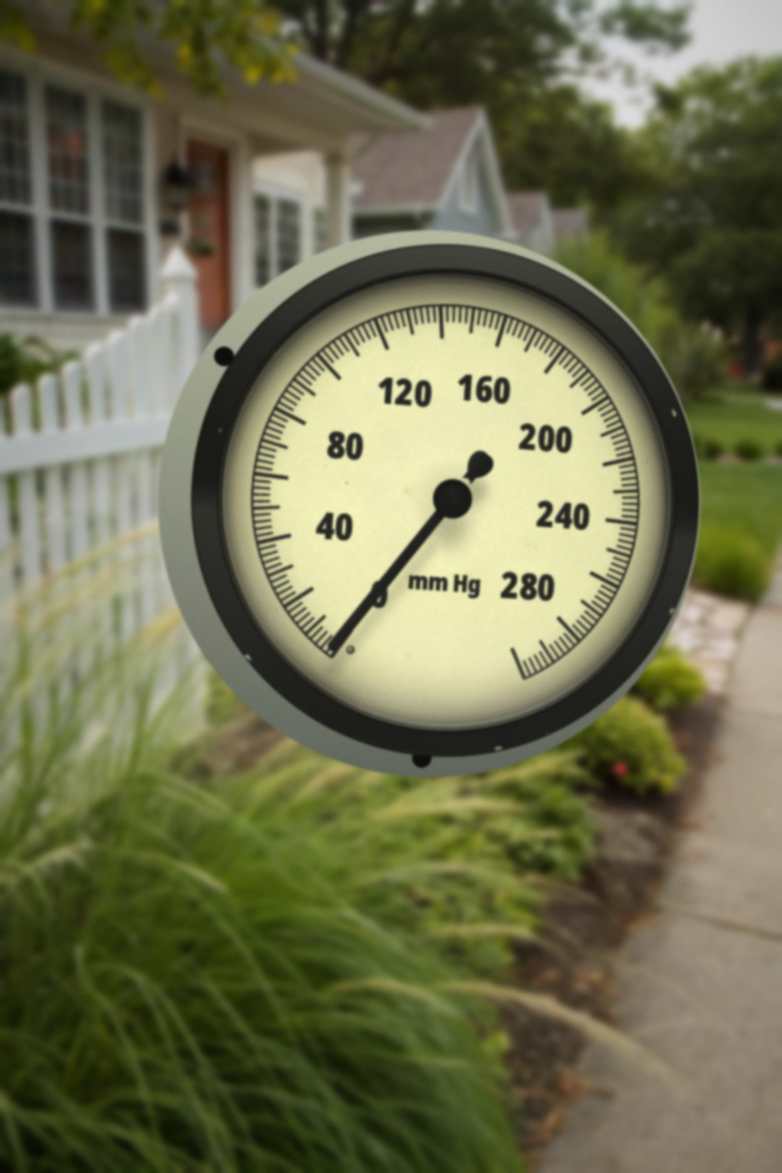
mmHg 2
